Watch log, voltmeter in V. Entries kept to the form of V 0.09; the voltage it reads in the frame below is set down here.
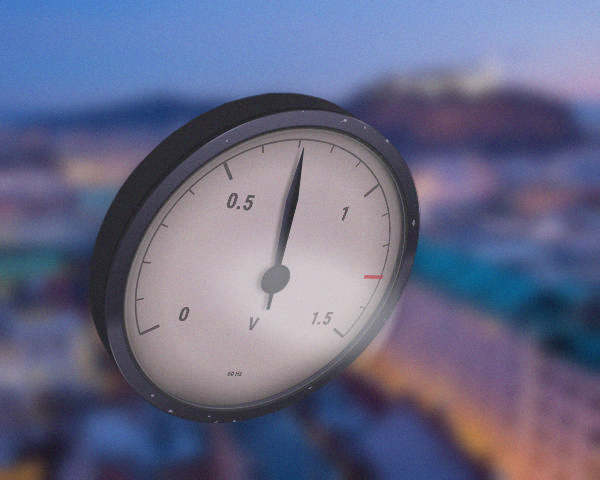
V 0.7
